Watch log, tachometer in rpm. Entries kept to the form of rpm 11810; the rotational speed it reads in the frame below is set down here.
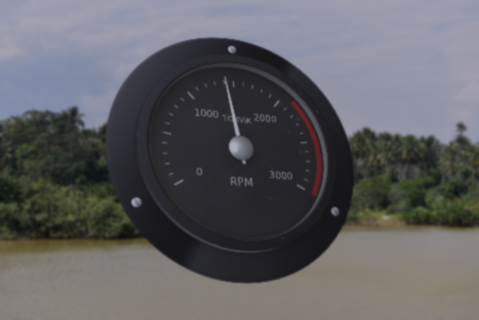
rpm 1400
